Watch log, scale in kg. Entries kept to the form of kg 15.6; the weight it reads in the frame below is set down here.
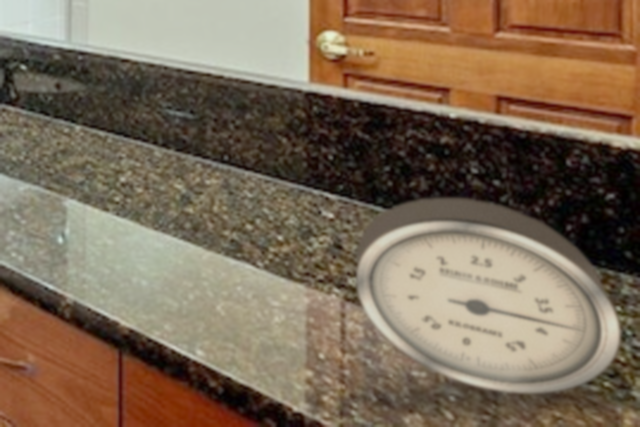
kg 3.75
